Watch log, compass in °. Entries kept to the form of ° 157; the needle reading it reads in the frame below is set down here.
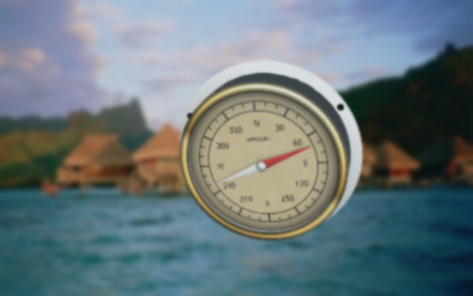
° 70
